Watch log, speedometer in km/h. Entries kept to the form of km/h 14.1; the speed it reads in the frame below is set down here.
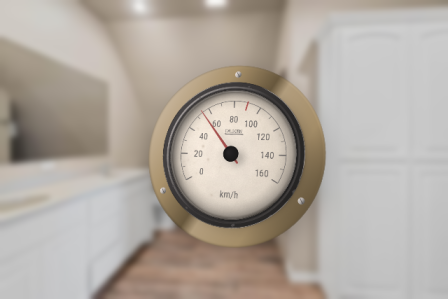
km/h 55
